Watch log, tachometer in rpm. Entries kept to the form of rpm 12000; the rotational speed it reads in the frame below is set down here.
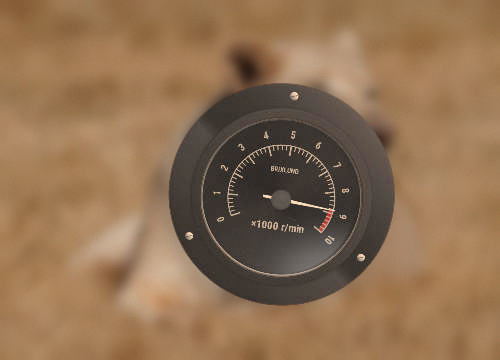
rpm 8800
